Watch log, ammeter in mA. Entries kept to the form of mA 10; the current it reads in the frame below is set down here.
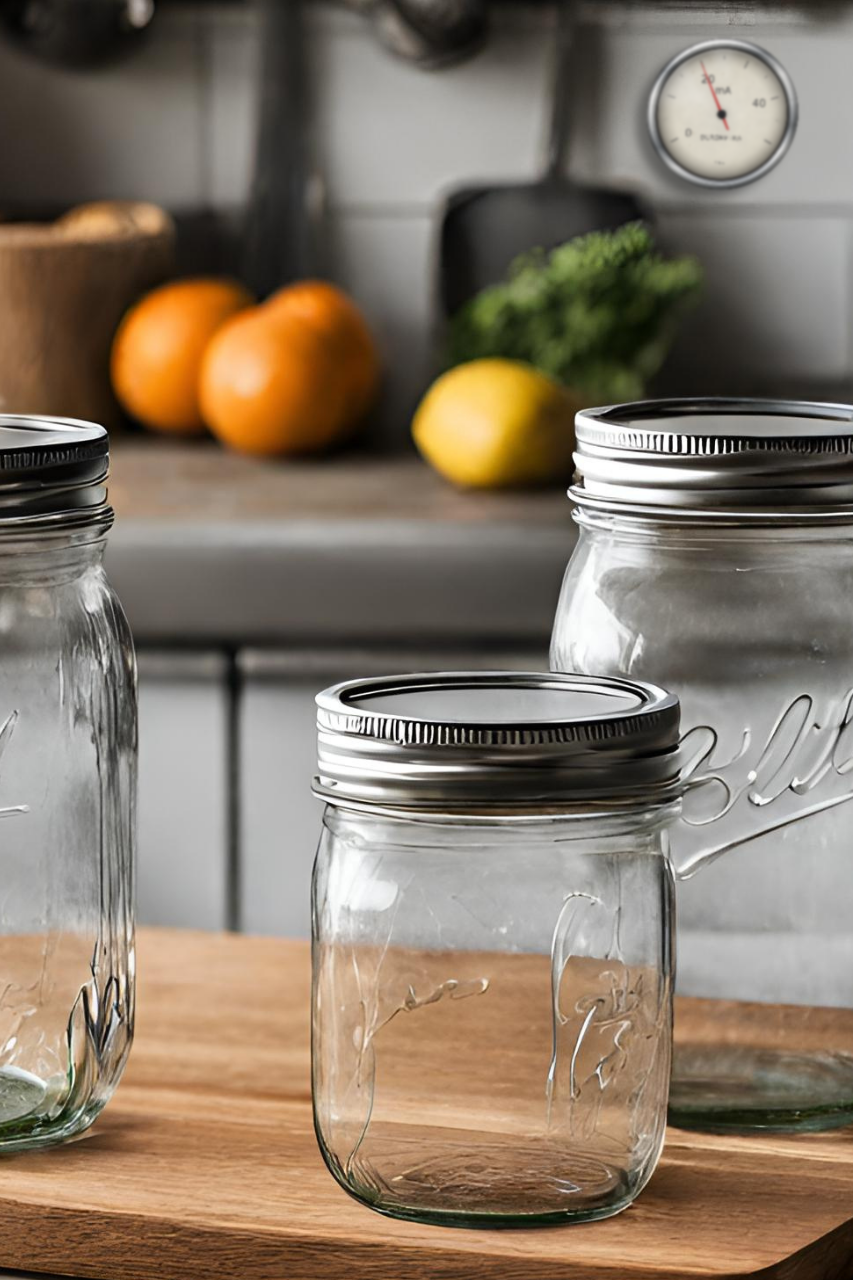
mA 20
